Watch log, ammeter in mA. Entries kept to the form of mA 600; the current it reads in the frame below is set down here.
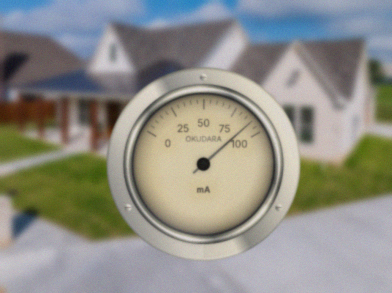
mA 90
